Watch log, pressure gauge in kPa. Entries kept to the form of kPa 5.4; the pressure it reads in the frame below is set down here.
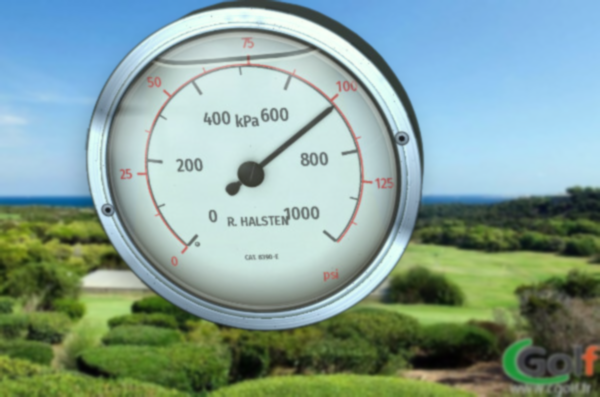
kPa 700
